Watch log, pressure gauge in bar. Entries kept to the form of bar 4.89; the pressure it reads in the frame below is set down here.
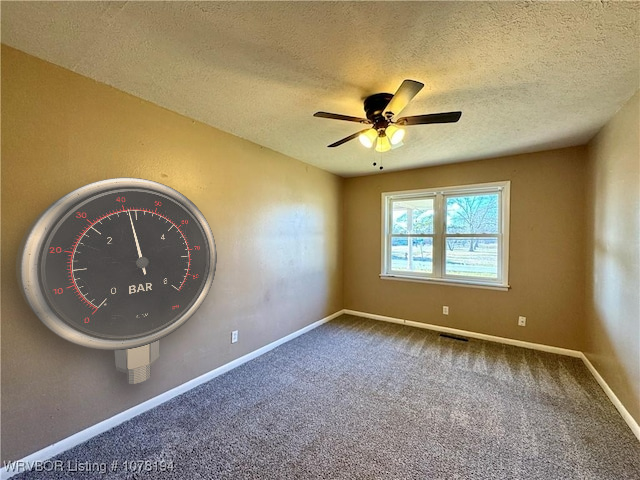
bar 2.8
